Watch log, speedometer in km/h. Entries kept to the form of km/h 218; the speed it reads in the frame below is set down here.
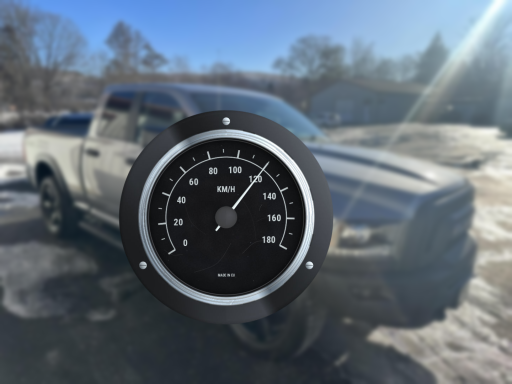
km/h 120
